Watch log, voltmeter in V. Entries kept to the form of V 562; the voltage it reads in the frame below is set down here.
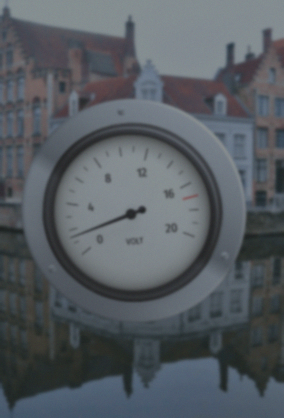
V 1.5
